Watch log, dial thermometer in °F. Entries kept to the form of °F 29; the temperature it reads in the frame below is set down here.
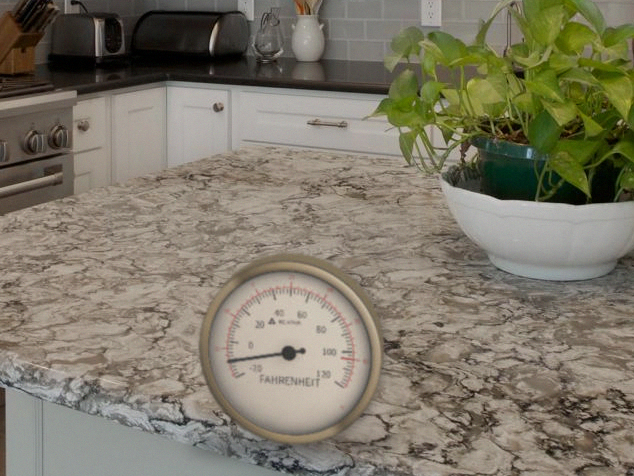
°F -10
